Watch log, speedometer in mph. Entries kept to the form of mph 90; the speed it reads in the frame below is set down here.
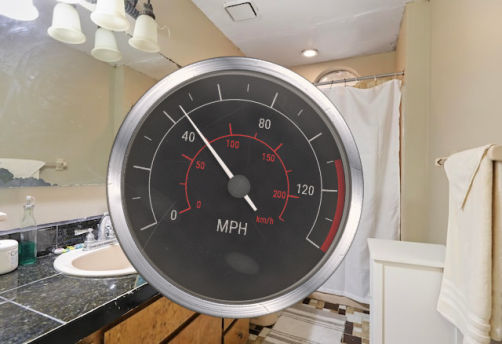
mph 45
